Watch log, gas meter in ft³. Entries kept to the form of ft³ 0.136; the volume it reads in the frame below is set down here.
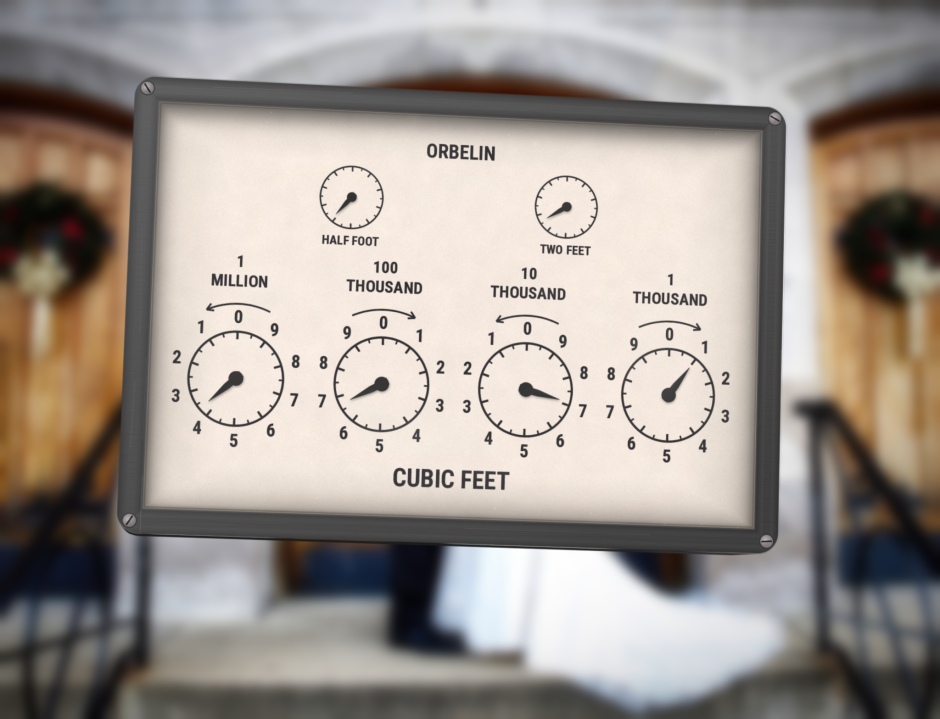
ft³ 367100
